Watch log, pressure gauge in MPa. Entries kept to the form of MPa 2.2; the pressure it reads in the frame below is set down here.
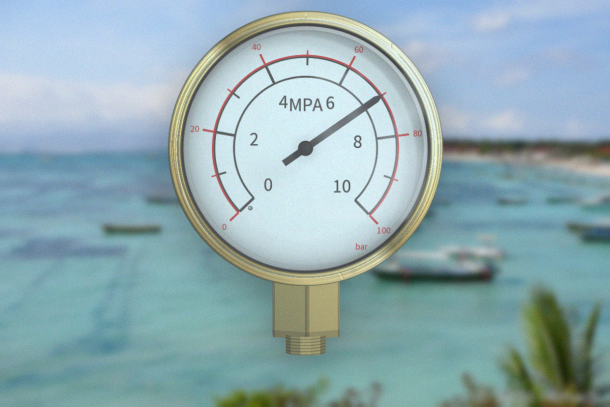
MPa 7
